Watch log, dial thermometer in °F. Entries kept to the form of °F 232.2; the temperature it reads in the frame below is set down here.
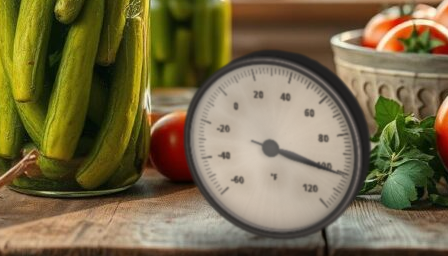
°F 100
